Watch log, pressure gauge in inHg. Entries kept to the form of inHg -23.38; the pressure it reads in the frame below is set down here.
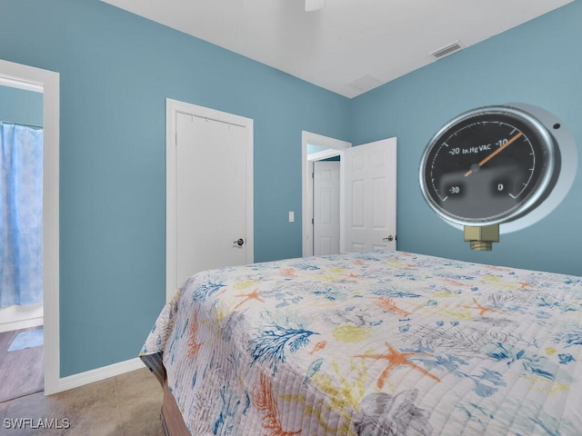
inHg -9
